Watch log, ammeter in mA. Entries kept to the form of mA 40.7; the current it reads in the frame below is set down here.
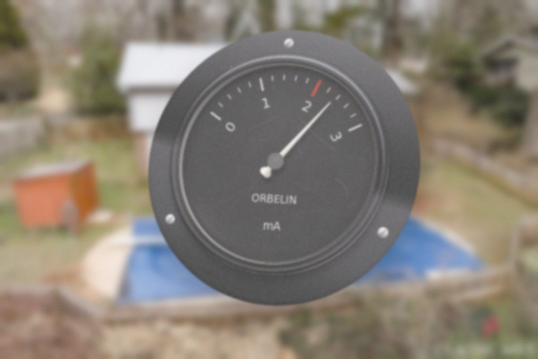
mA 2.4
